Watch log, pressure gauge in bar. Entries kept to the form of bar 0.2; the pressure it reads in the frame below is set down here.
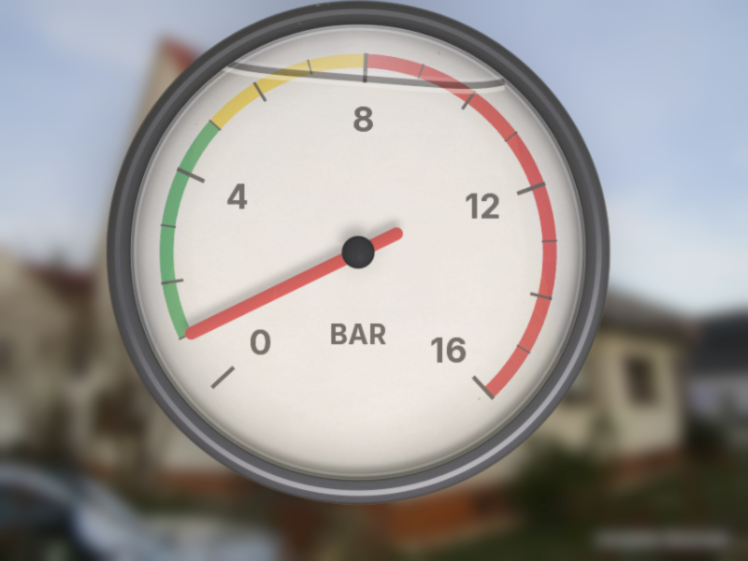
bar 1
